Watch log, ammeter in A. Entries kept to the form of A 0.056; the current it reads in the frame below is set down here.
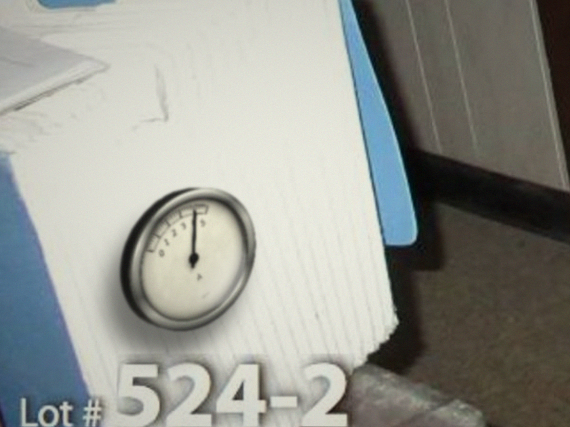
A 4
